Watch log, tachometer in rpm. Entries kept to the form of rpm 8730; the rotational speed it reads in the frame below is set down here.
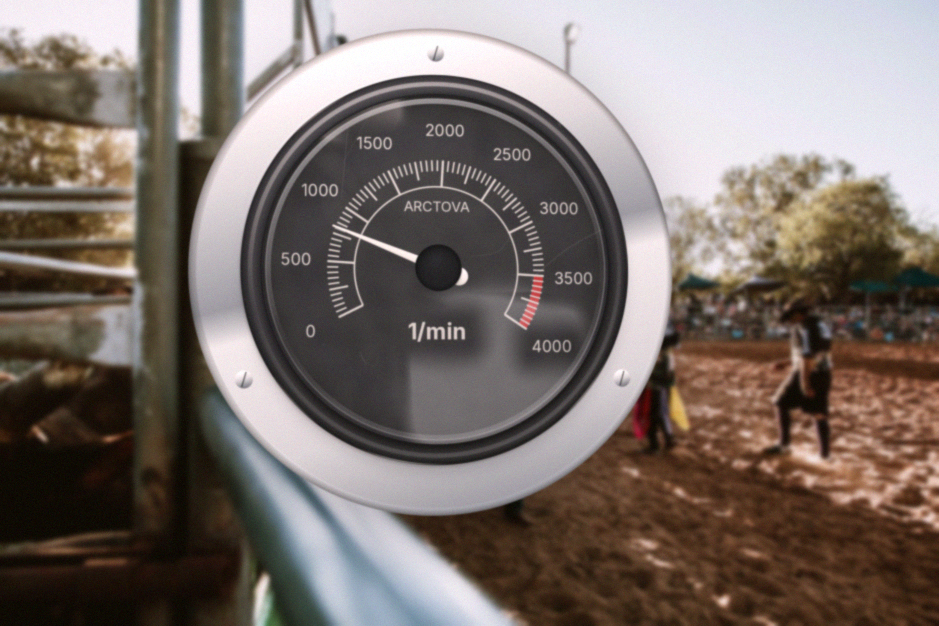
rpm 800
